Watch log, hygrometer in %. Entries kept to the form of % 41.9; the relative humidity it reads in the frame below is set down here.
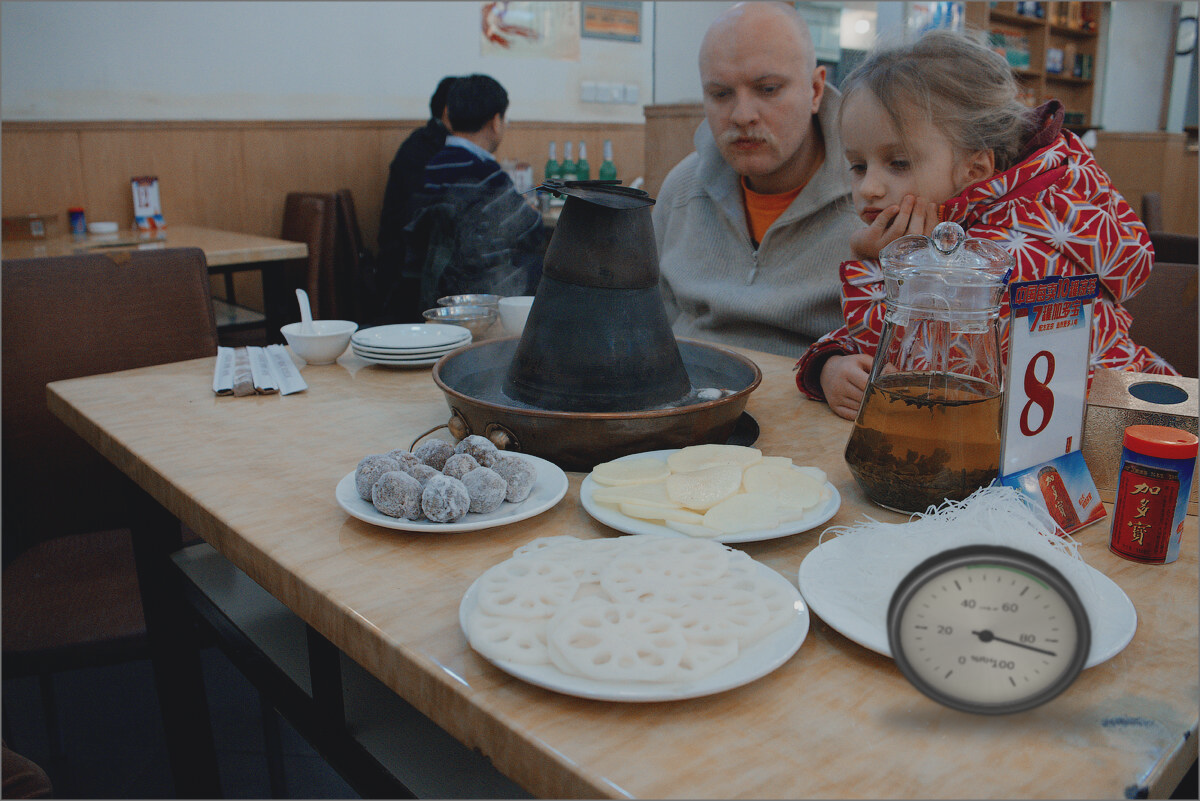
% 84
